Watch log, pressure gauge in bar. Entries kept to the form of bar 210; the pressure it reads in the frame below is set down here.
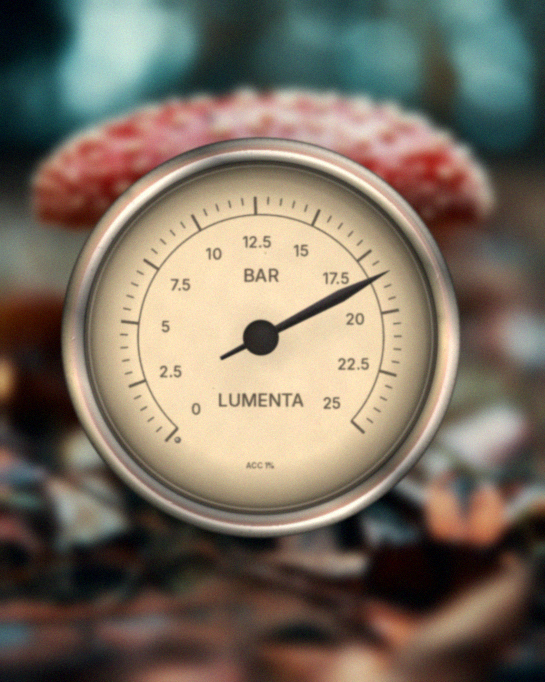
bar 18.5
